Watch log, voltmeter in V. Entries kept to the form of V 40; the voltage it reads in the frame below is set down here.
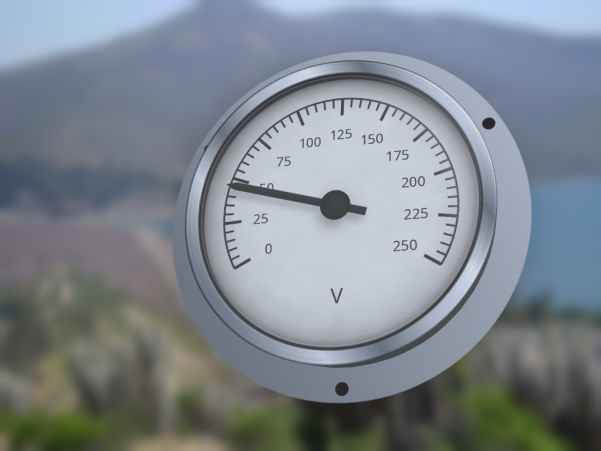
V 45
